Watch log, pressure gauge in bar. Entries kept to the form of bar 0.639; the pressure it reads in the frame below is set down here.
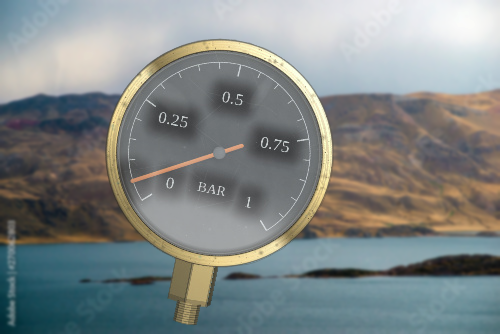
bar 0.05
